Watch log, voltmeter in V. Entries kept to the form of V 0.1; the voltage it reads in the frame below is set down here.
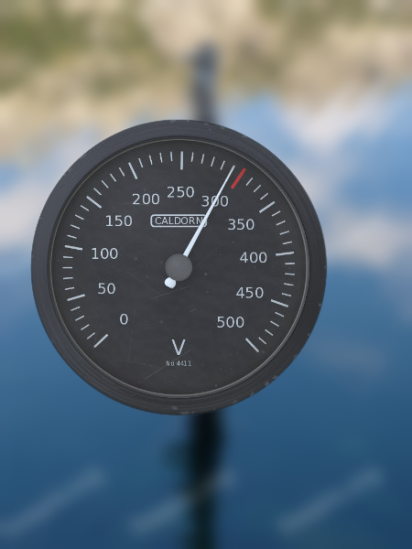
V 300
